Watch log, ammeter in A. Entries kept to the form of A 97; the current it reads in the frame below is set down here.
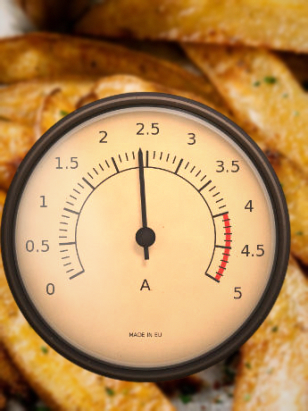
A 2.4
